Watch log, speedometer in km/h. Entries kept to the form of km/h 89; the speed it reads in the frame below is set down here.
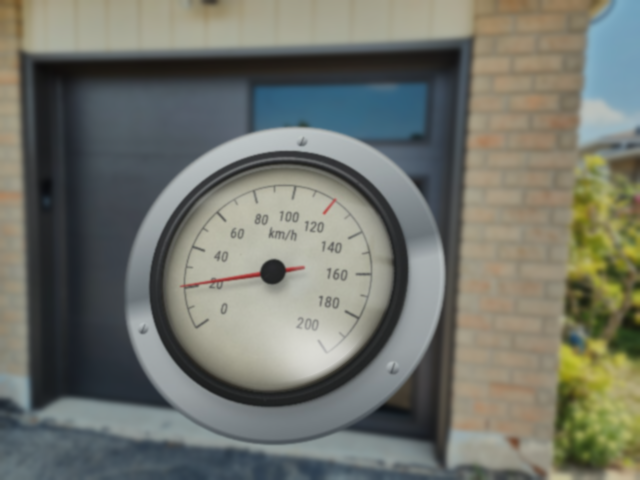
km/h 20
